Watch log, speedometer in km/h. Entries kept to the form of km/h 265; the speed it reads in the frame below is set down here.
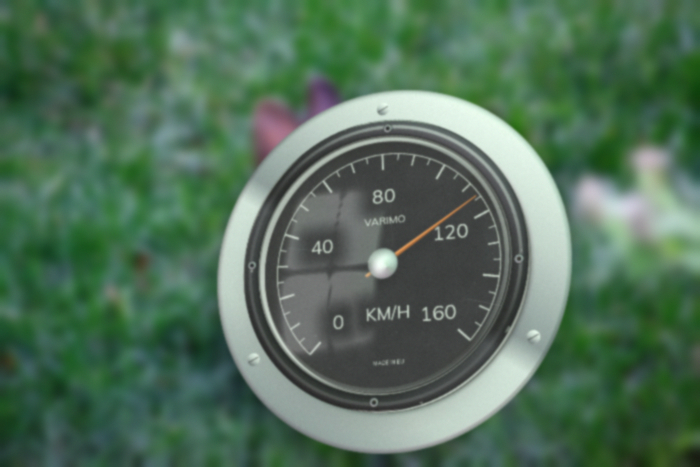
km/h 115
